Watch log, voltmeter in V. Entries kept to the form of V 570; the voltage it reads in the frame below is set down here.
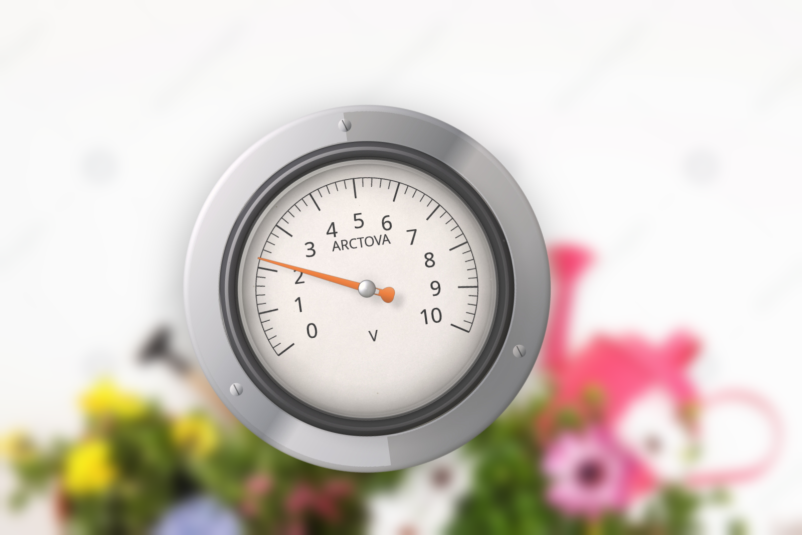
V 2.2
